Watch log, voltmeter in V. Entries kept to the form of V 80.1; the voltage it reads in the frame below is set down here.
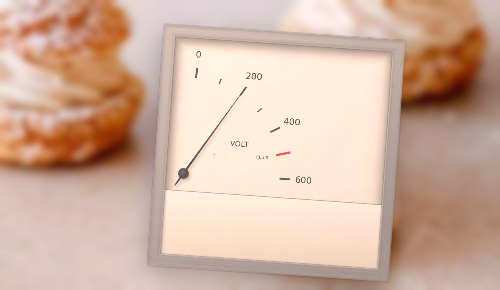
V 200
